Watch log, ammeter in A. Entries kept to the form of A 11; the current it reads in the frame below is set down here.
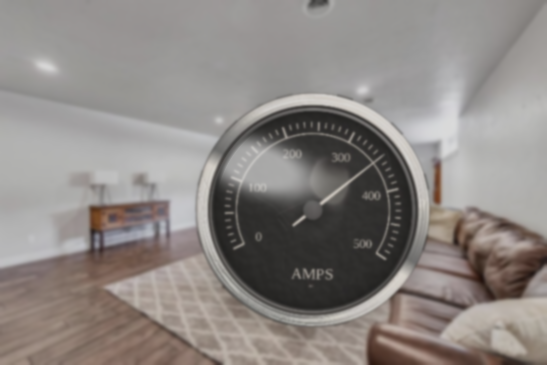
A 350
